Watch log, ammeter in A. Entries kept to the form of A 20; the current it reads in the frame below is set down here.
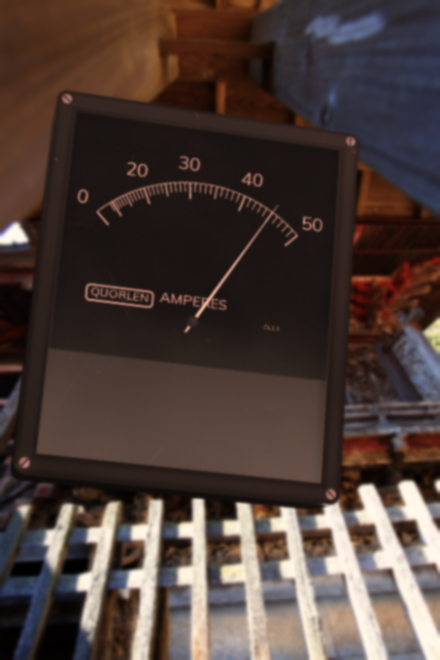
A 45
